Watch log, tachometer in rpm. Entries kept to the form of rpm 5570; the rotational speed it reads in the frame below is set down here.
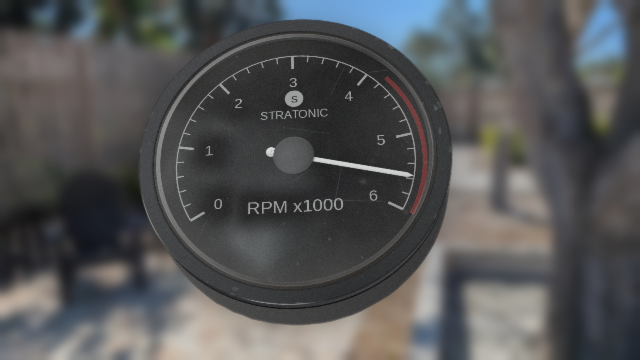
rpm 5600
